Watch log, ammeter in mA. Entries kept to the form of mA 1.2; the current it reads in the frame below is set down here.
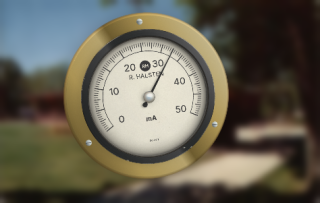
mA 32.5
